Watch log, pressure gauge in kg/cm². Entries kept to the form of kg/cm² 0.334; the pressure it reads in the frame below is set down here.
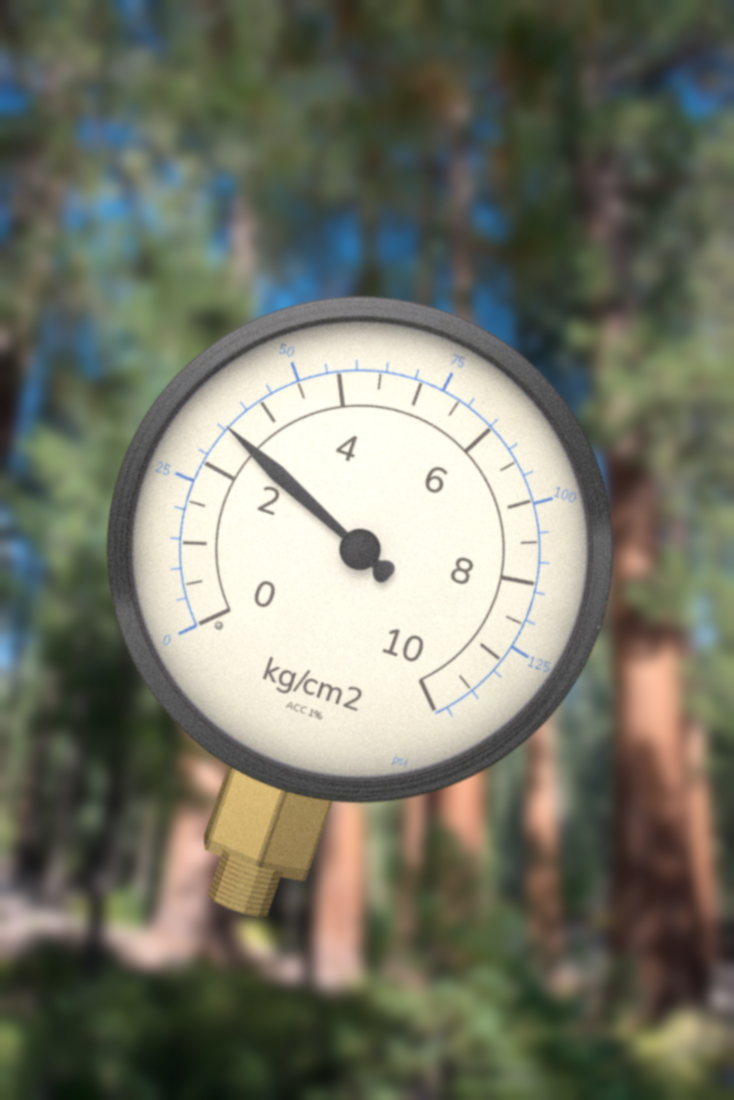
kg/cm² 2.5
